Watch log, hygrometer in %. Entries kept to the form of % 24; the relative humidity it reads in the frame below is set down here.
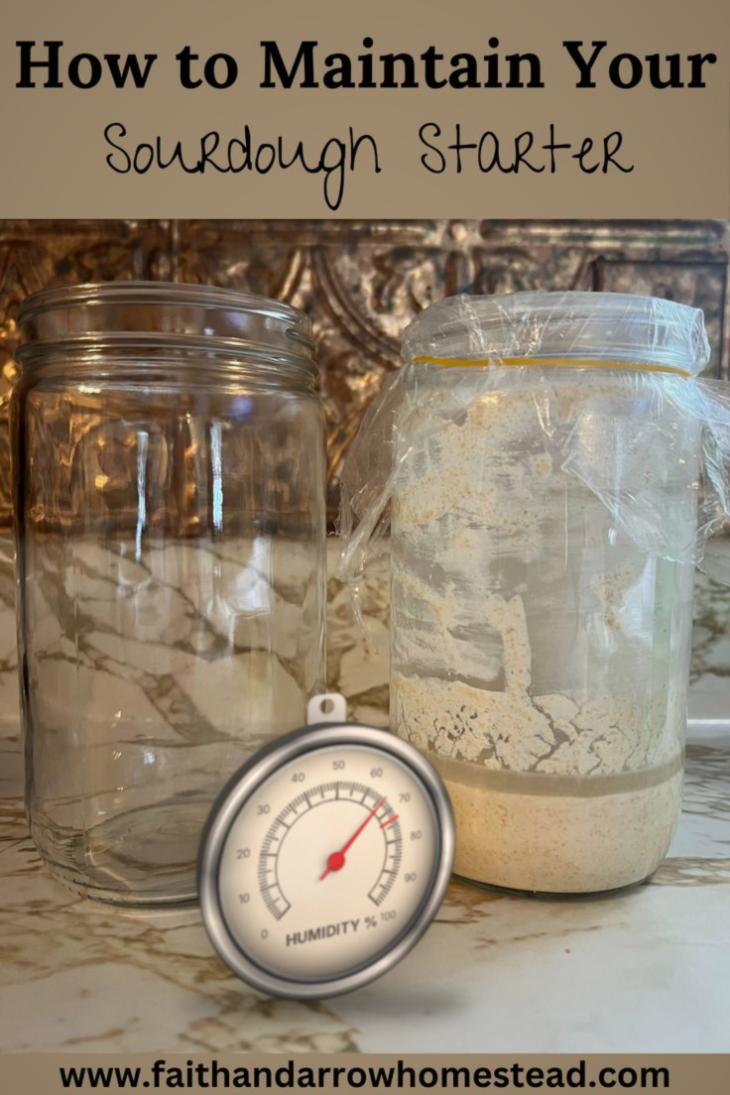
% 65
